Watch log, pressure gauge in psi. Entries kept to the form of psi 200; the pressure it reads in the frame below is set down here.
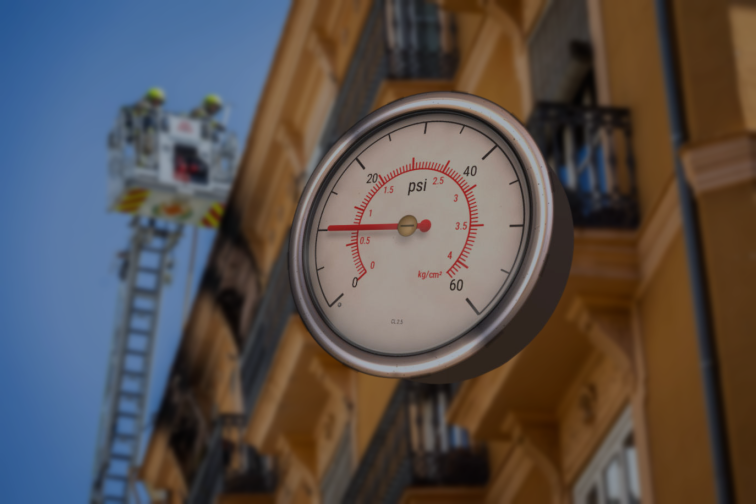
psi 10
